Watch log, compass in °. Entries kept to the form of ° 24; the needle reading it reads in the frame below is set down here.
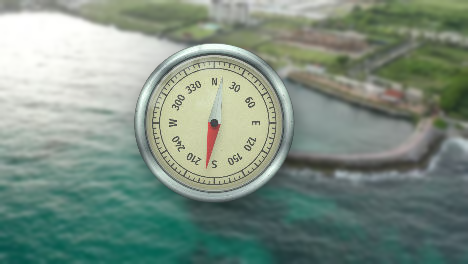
° 190
